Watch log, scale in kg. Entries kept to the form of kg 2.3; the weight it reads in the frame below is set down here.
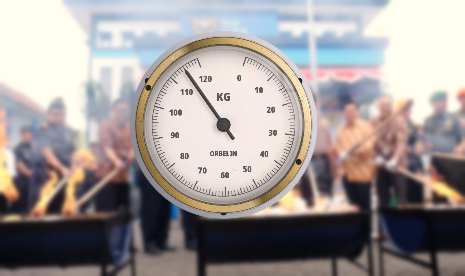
kg 115
